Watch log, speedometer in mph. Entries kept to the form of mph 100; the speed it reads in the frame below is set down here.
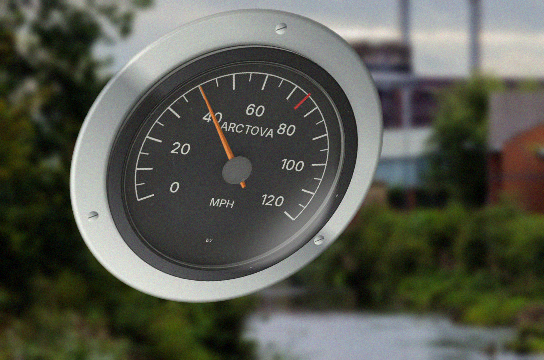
mph 40
